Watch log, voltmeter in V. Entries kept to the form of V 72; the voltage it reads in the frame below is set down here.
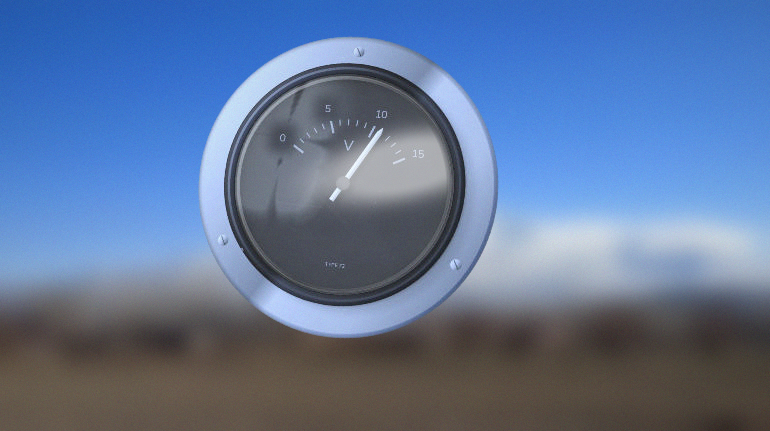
V 11
